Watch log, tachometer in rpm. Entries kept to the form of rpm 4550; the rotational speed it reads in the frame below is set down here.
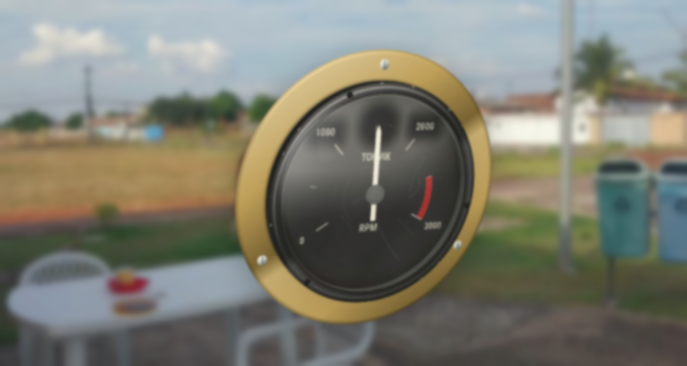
rpm 1500
